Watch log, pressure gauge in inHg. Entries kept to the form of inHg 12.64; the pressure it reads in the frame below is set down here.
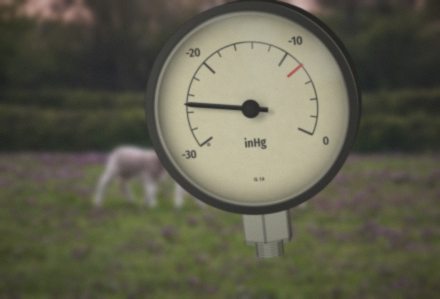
inHg -25
